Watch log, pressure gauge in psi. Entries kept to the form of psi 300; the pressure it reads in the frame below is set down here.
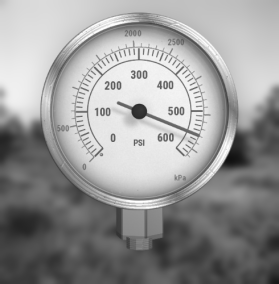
psi 550
